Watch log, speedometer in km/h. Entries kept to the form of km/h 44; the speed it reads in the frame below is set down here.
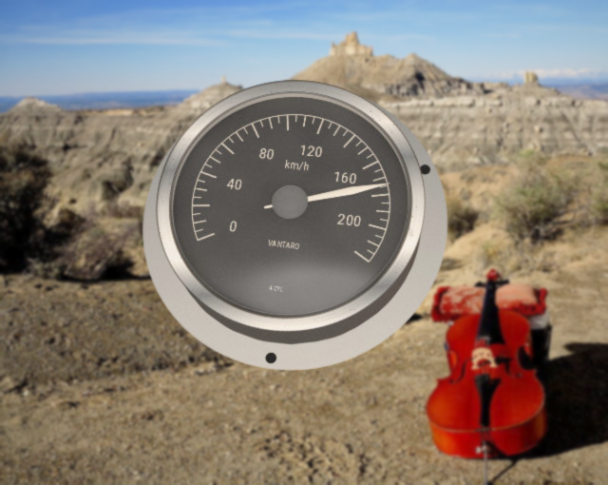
km/h 175
